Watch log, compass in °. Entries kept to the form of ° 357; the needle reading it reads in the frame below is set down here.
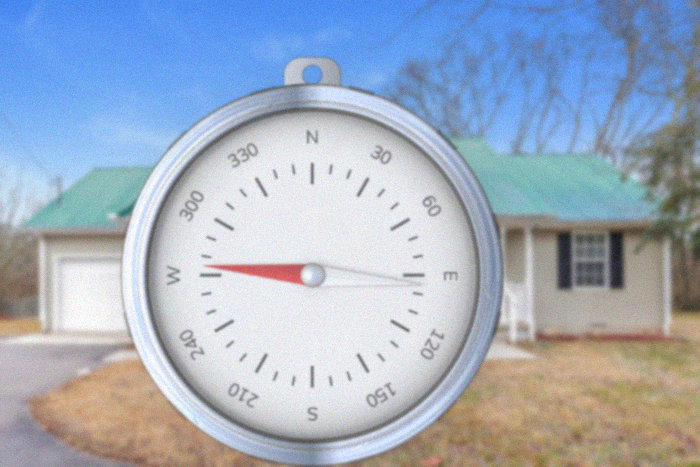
° 275
